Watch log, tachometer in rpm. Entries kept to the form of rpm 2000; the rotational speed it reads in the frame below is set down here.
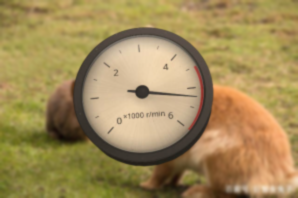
rpm 5250
